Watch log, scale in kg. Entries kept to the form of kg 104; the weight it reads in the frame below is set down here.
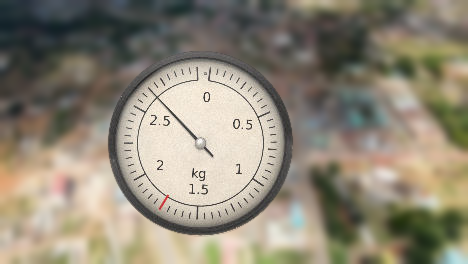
kg 2.65
